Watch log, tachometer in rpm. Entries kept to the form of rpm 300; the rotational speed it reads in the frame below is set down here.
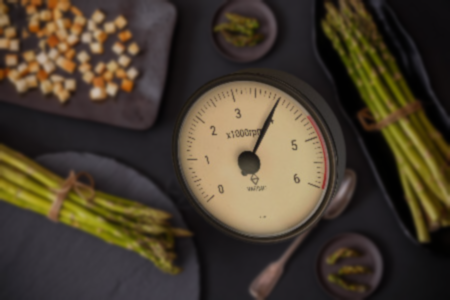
rpm 4000
